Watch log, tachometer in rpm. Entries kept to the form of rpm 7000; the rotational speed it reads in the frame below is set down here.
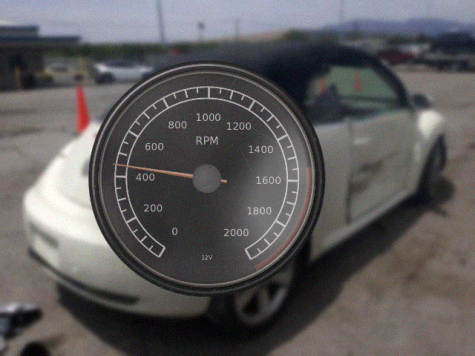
rpm 450
